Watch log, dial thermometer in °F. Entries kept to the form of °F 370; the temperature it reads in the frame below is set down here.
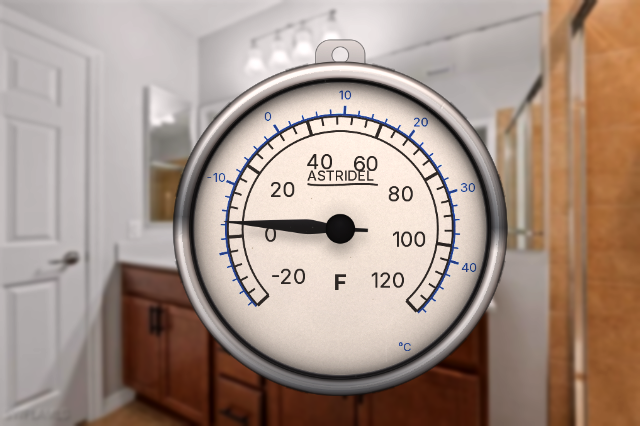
°F 4
